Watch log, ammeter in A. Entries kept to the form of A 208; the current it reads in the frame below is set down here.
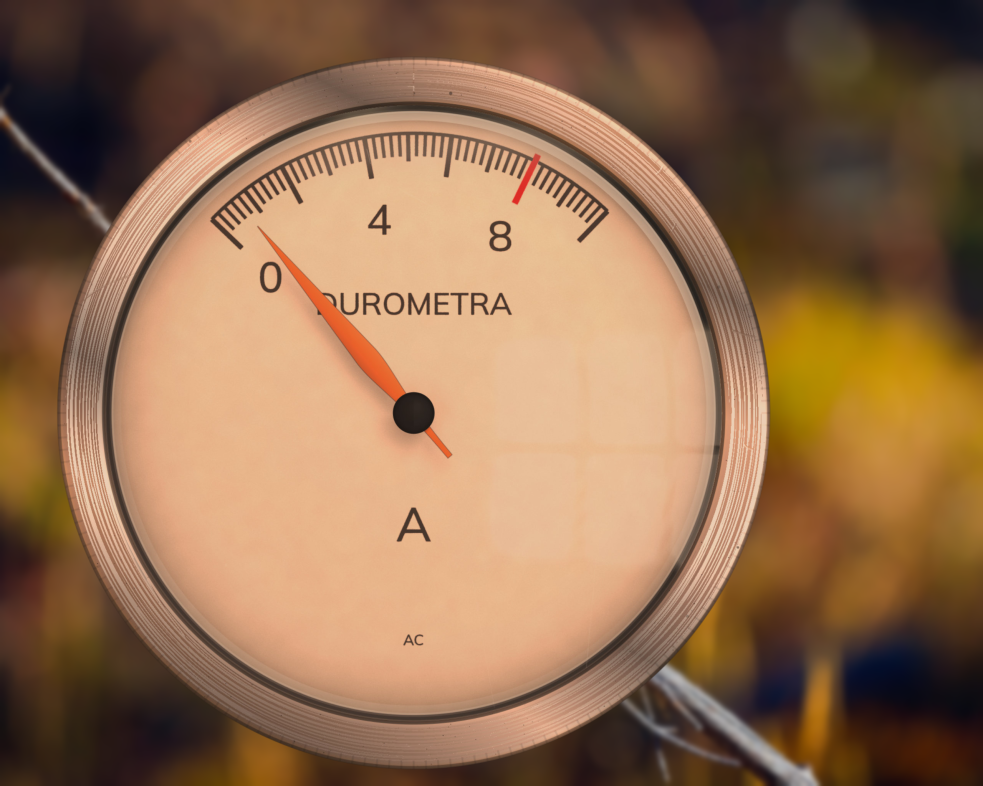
A 0.7
